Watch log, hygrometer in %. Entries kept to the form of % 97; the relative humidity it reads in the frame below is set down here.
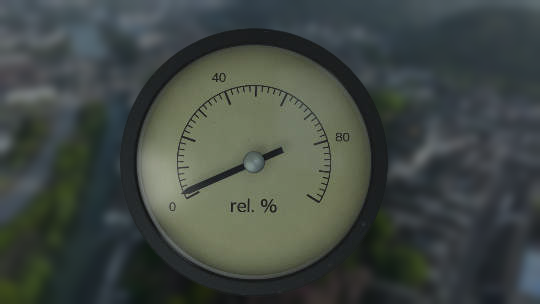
% 2
